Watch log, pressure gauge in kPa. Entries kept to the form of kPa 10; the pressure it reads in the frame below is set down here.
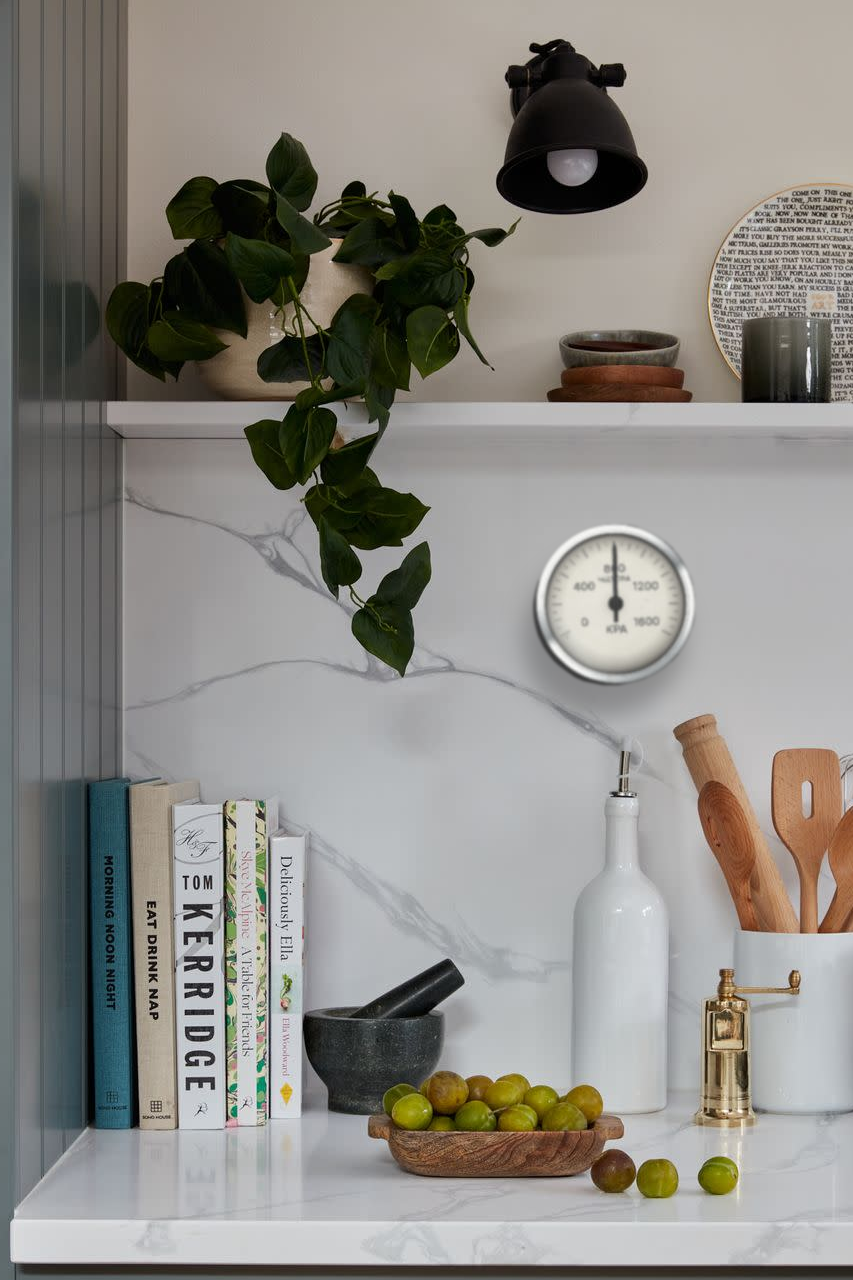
kPa 800
